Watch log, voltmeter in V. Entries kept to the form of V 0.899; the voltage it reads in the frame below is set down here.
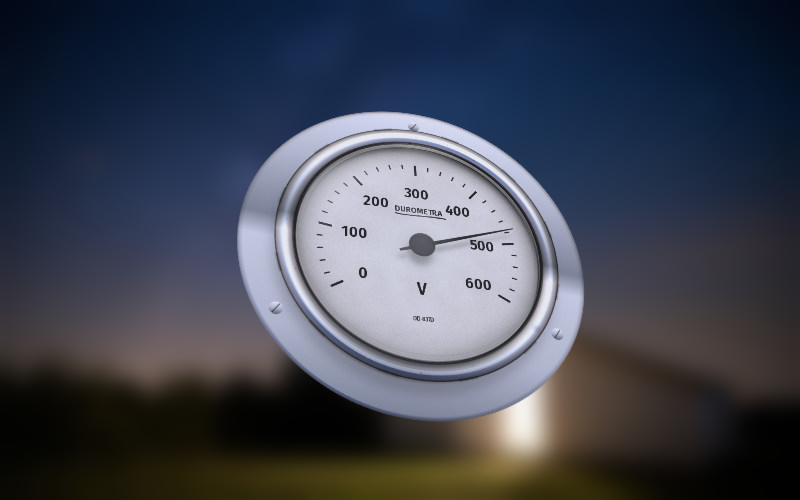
V 480
